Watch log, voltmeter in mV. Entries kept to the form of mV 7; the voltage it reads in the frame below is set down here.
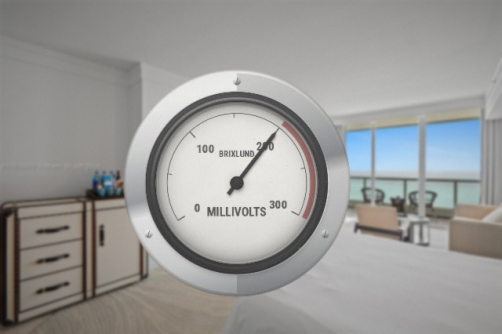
mV 200
